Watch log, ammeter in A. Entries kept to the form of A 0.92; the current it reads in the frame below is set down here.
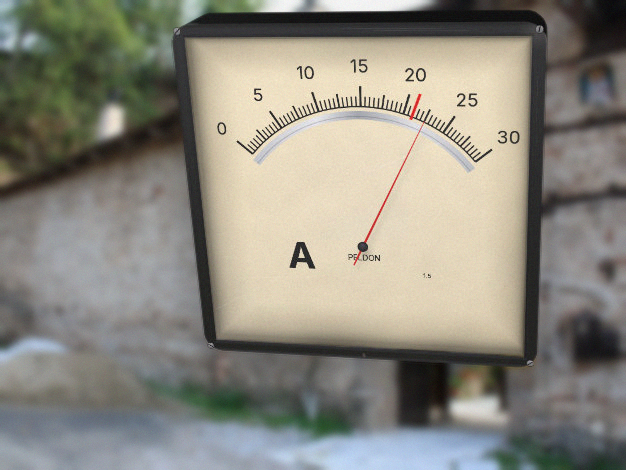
A 22.5
